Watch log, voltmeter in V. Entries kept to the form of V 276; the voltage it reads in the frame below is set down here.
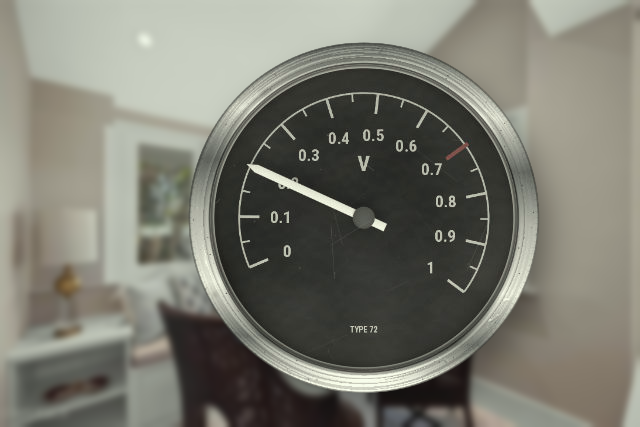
V 0.2
